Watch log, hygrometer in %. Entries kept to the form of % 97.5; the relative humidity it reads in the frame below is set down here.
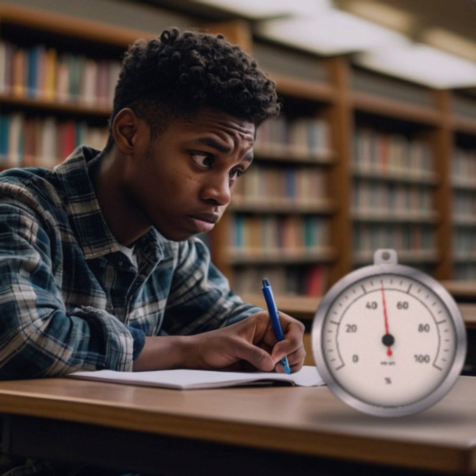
% 48
